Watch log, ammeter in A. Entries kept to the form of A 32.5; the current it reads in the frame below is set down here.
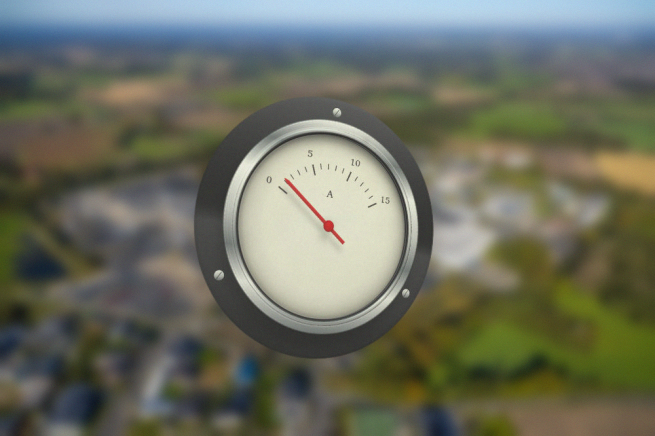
A 1
